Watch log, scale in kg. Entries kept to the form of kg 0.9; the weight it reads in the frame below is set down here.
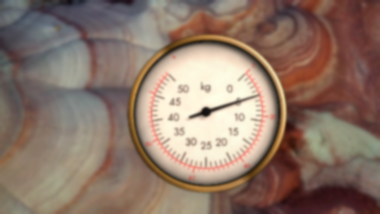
kg 5
